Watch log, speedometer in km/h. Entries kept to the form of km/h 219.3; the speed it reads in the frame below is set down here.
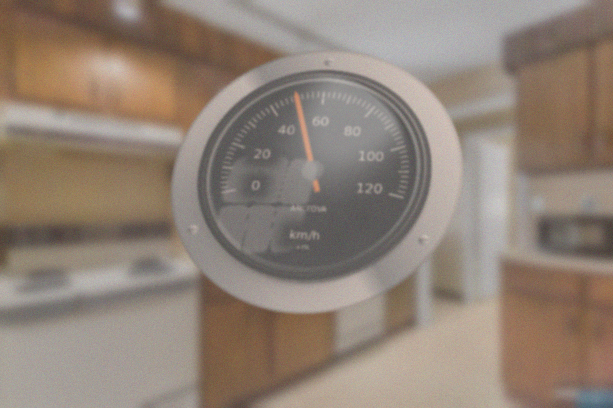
km/h 50
